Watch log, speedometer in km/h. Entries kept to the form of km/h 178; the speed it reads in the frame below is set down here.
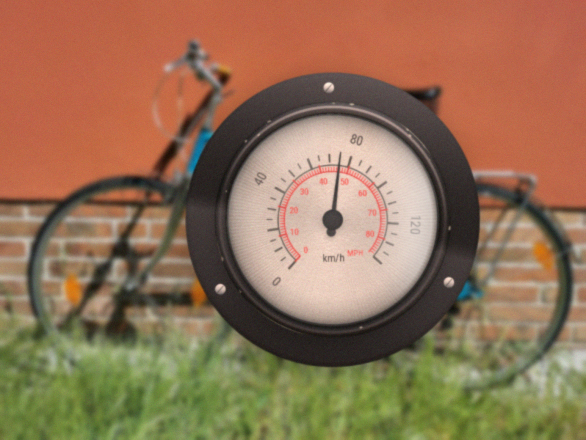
km/h 75
